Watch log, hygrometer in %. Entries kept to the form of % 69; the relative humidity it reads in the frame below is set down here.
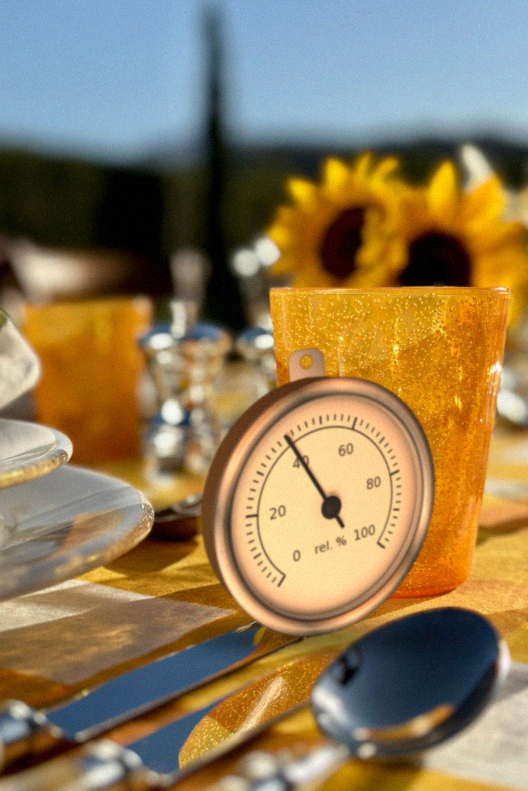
% 40
